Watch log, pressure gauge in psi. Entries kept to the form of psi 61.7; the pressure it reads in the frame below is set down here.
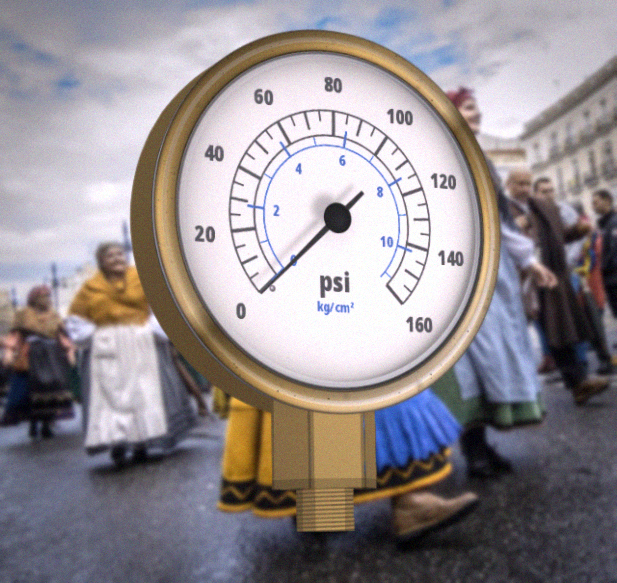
psi 0
